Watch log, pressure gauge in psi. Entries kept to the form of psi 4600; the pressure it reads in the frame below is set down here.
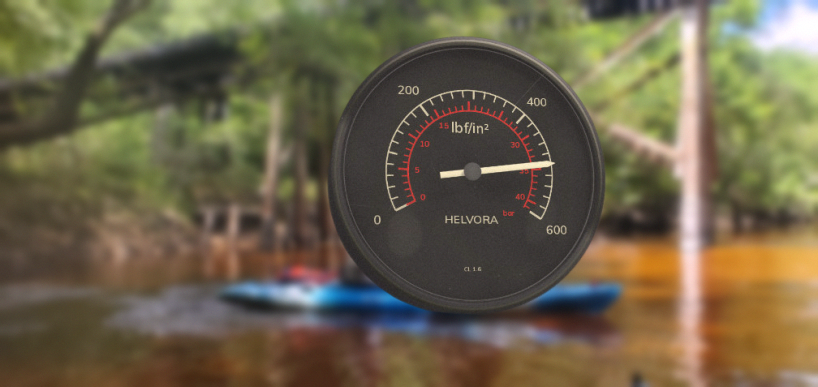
psi 500
